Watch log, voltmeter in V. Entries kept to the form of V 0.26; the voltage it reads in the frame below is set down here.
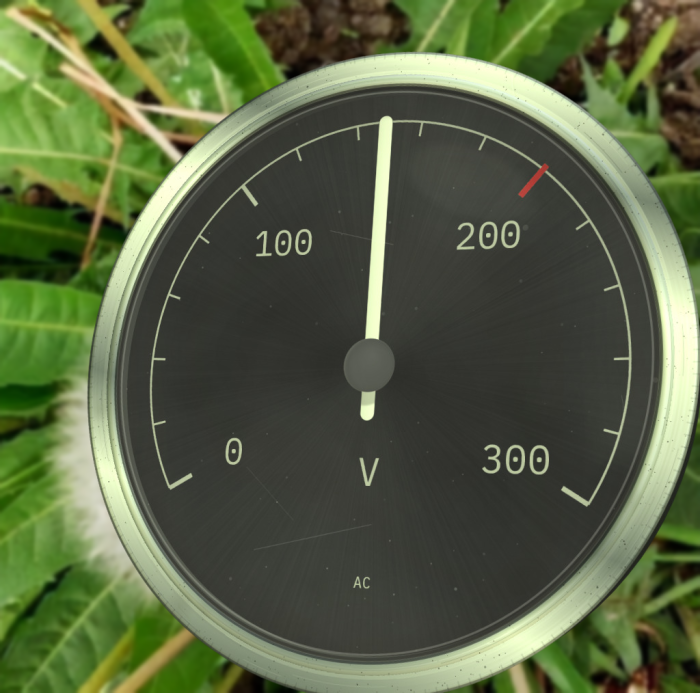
V 150
